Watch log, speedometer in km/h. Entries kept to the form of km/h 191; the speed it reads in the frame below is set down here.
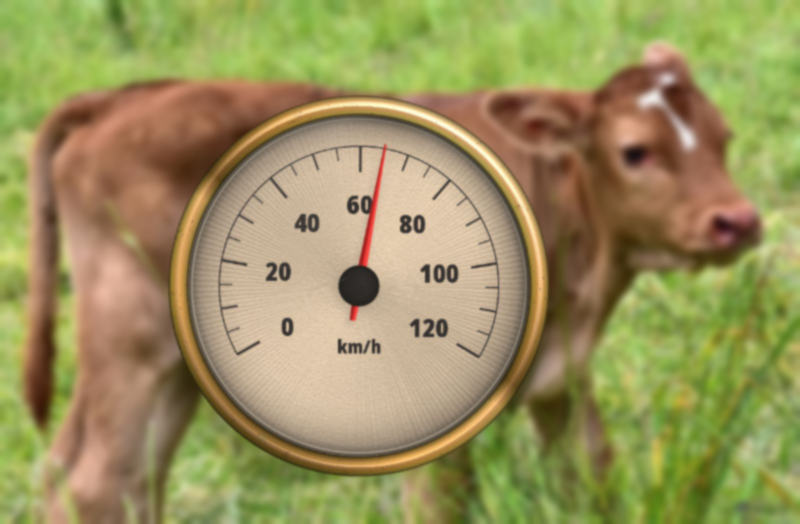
km/h 65
